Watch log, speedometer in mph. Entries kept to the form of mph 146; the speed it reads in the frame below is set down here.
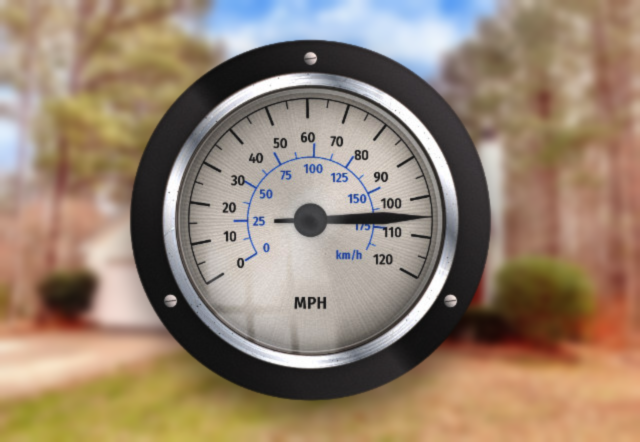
mph 105
